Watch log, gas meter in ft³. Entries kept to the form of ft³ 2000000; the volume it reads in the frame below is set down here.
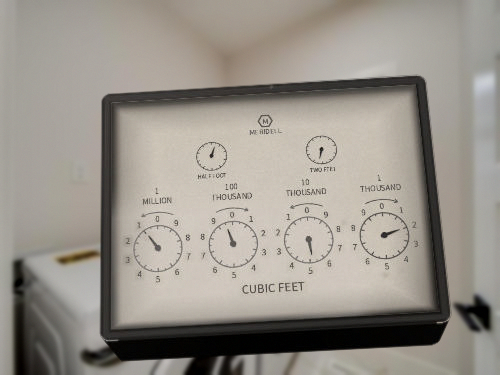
ft³ 95200
